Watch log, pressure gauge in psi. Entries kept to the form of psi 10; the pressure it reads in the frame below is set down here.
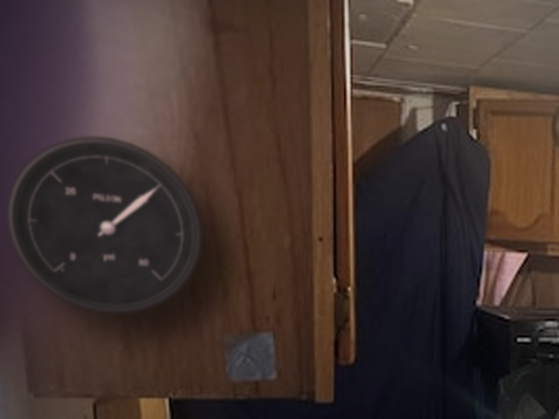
psi 40
